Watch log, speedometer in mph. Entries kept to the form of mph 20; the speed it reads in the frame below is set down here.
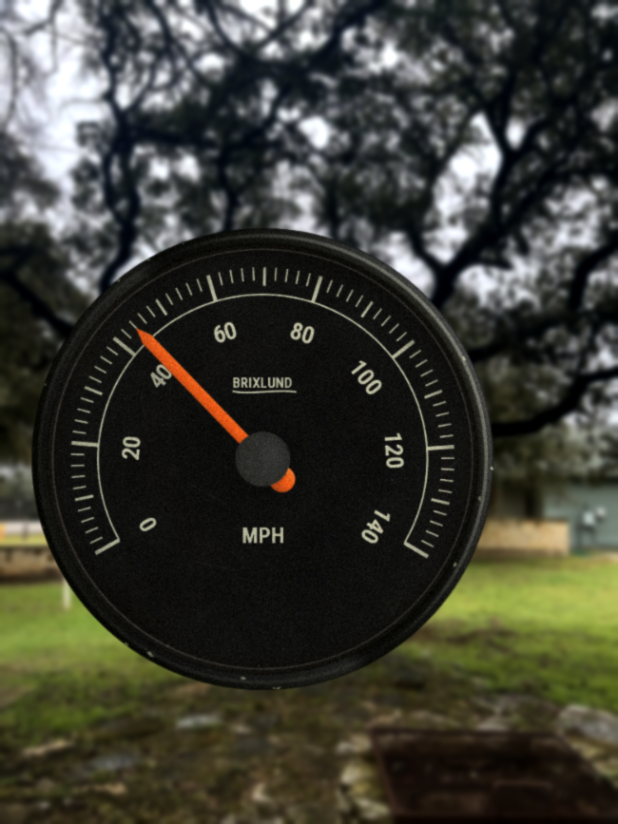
mph 44
